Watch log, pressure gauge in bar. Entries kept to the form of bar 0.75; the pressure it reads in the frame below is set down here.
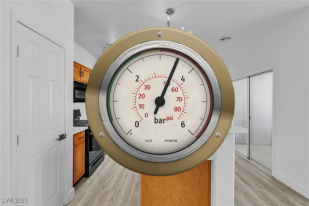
bar 3.5
